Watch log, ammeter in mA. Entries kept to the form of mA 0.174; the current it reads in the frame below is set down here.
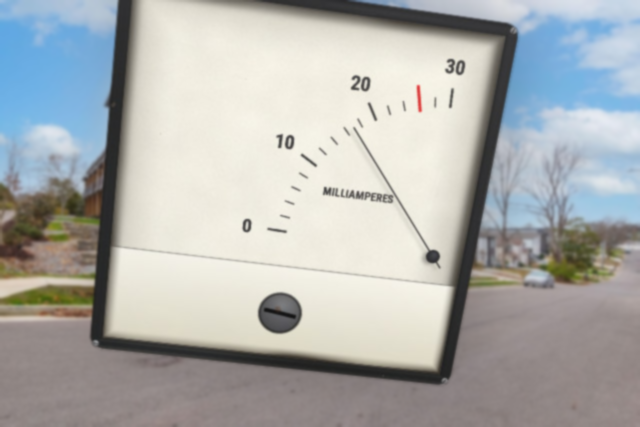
mA 17
